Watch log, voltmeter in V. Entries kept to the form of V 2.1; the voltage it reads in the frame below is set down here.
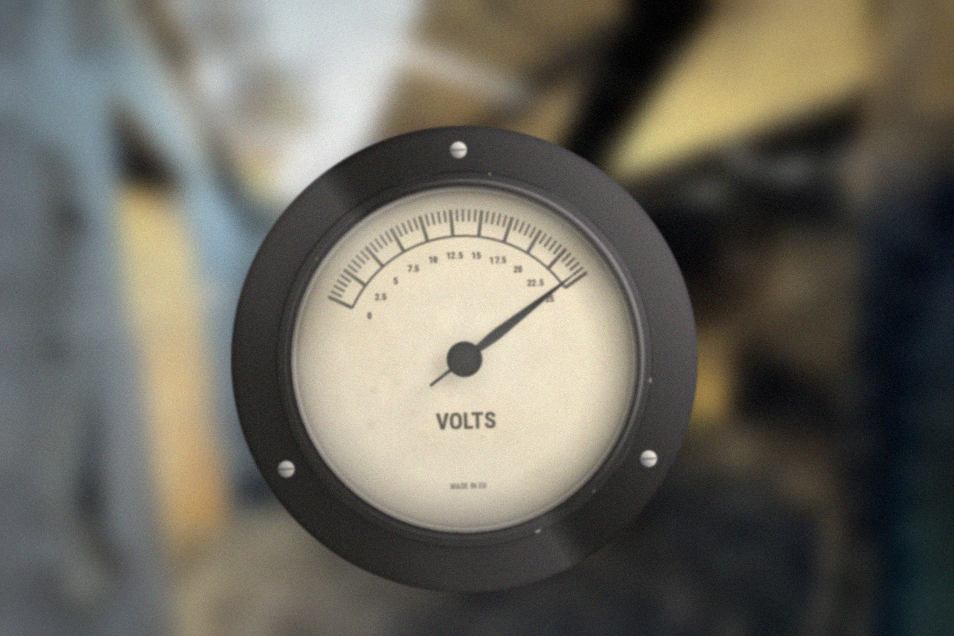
V 24.5
